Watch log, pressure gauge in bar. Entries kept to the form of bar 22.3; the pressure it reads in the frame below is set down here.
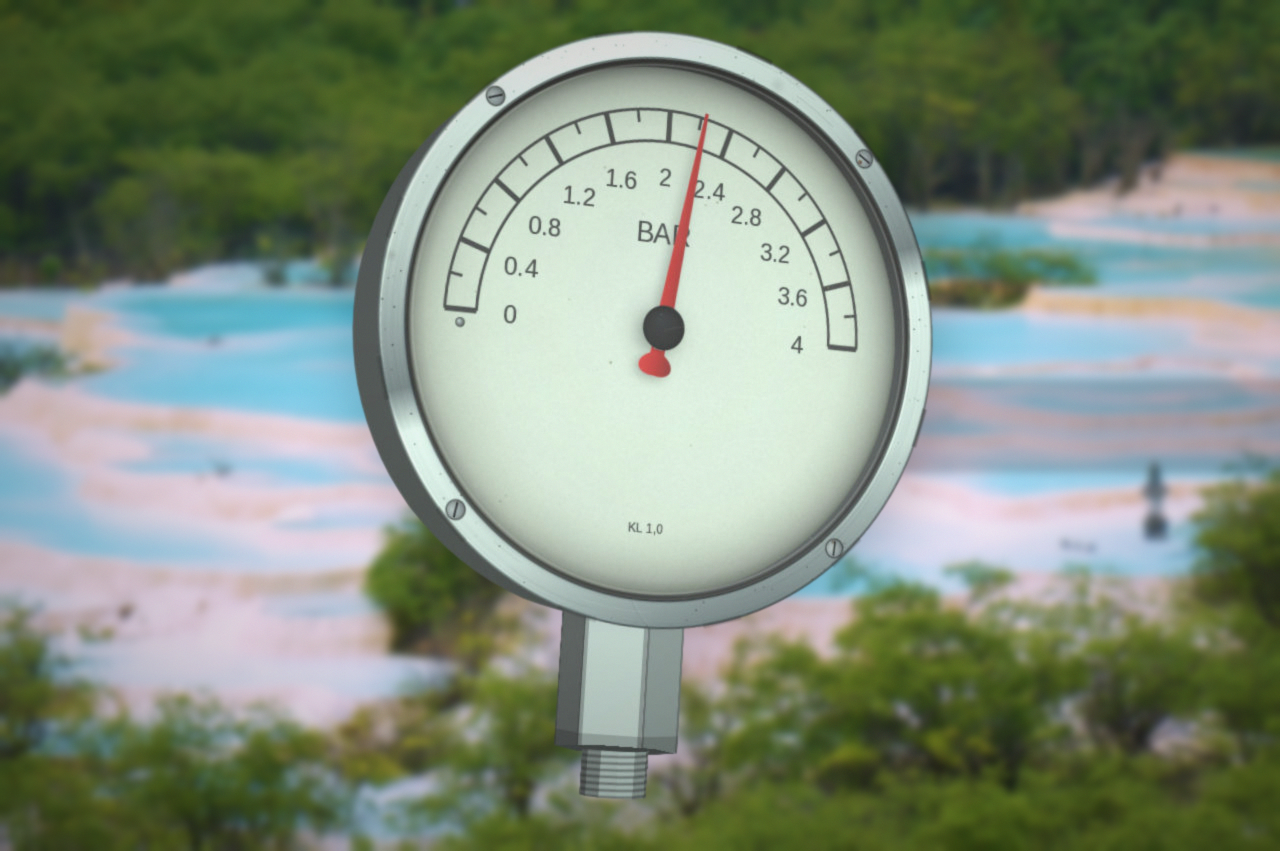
bar 2.2
